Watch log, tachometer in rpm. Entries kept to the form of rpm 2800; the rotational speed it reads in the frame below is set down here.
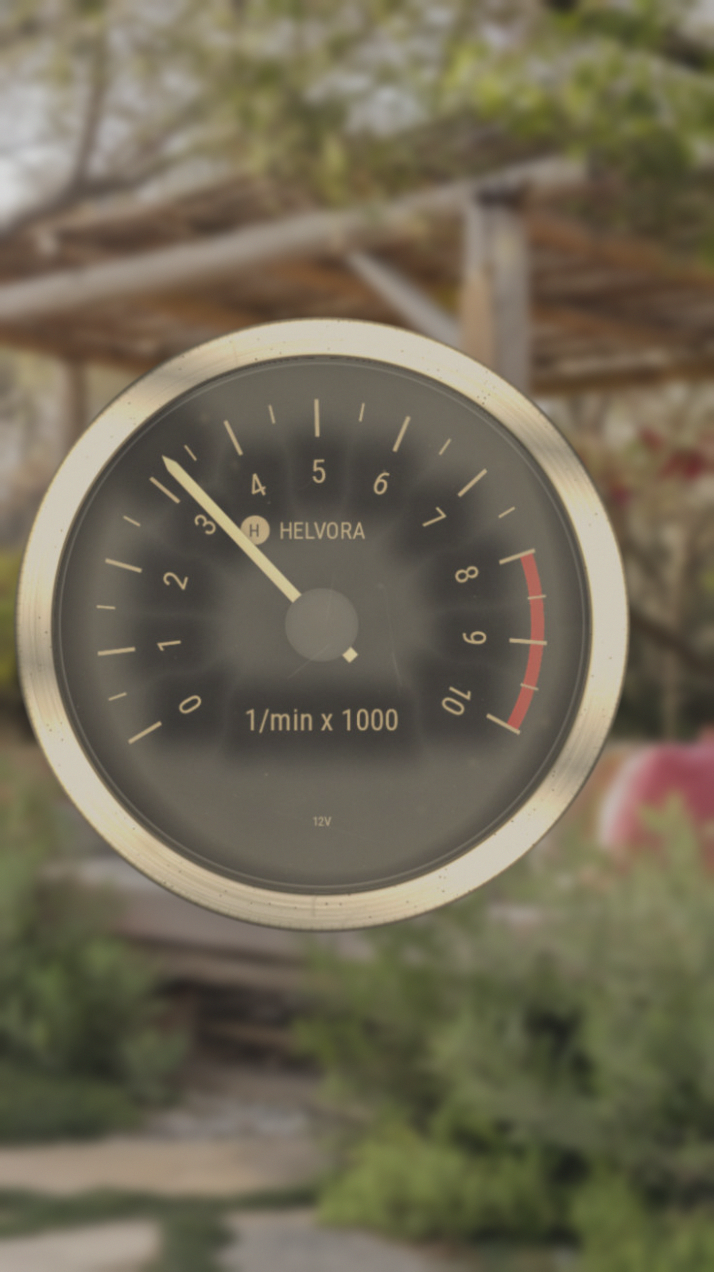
rpm 3250
